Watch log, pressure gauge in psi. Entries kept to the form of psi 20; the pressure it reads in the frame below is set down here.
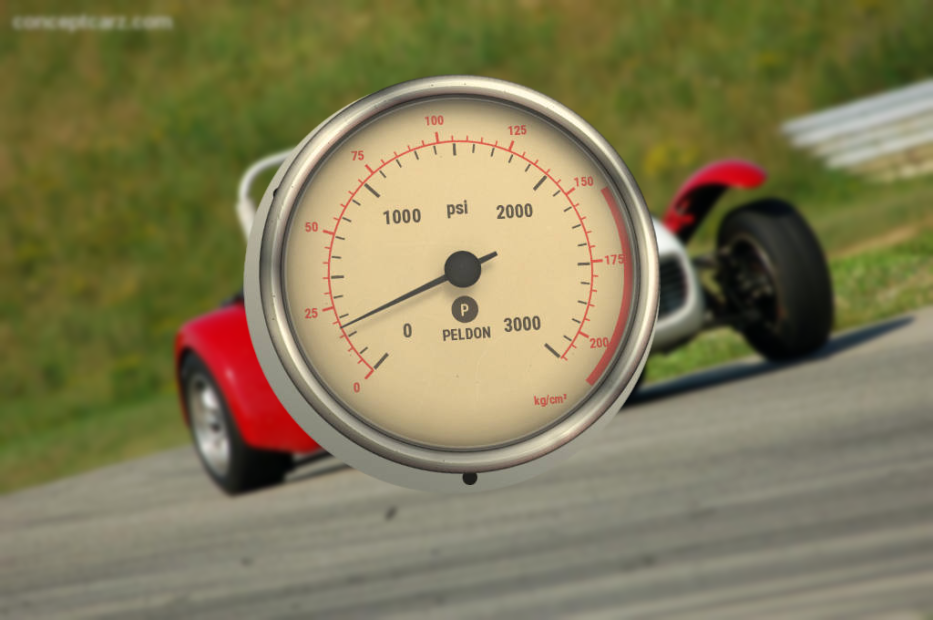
psi 250
